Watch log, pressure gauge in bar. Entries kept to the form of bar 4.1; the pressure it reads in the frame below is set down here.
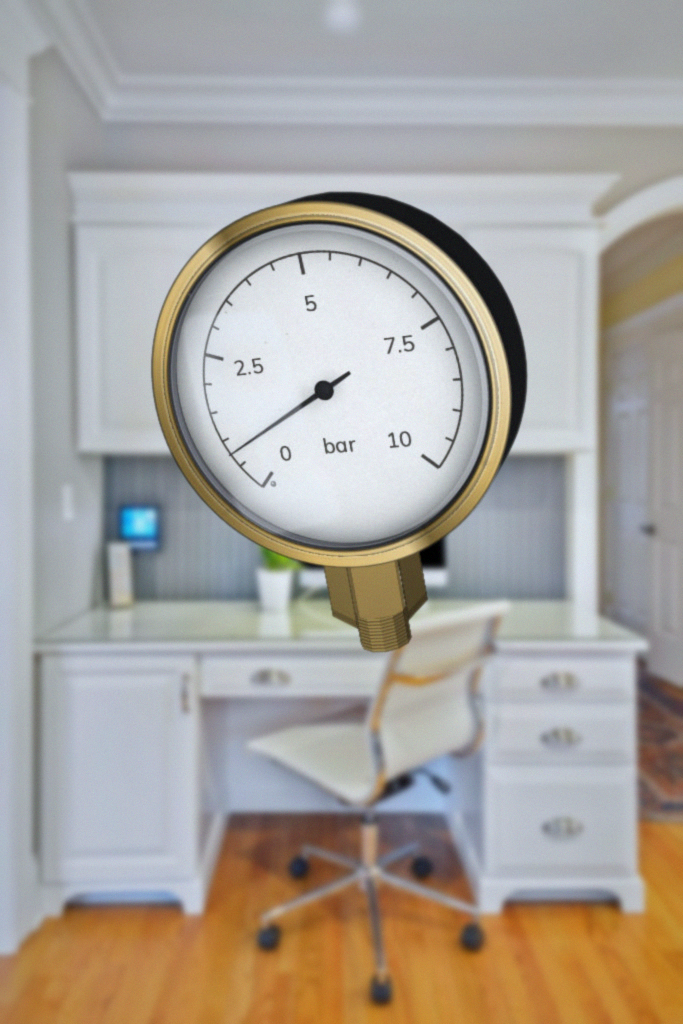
bar 0.75
